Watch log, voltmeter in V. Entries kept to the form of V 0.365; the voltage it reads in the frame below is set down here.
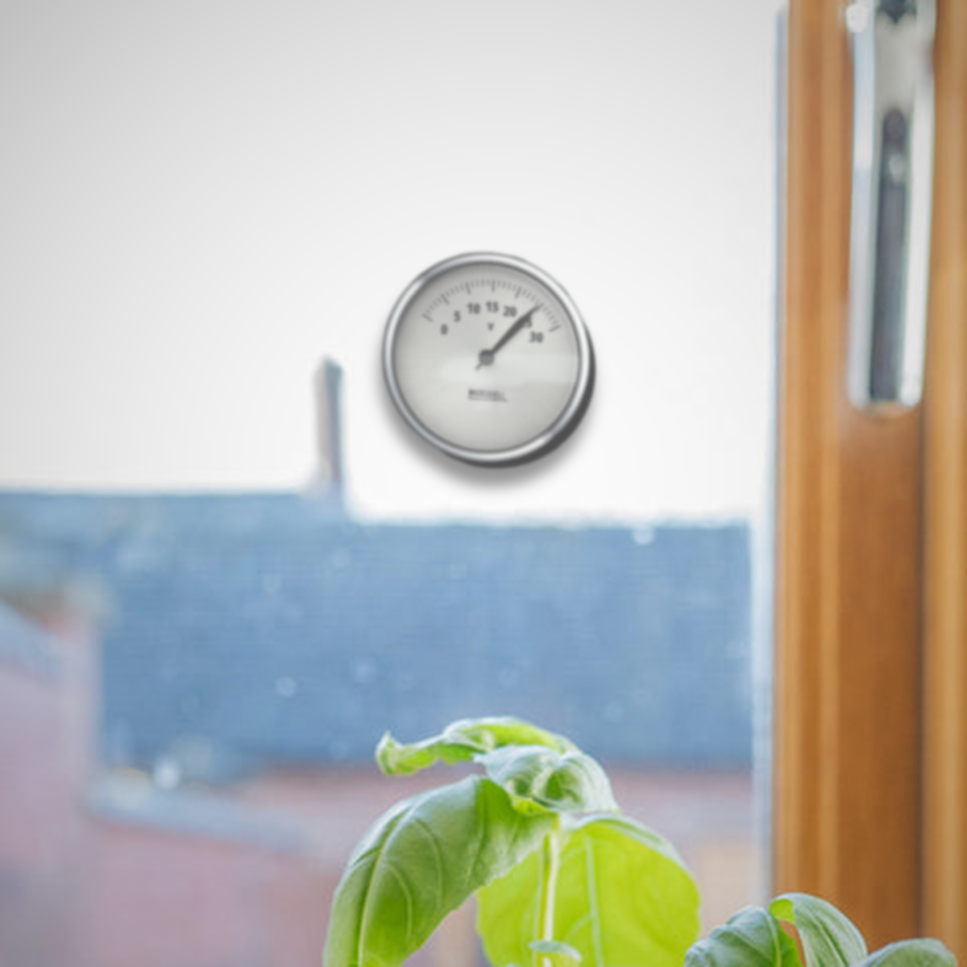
V 25
